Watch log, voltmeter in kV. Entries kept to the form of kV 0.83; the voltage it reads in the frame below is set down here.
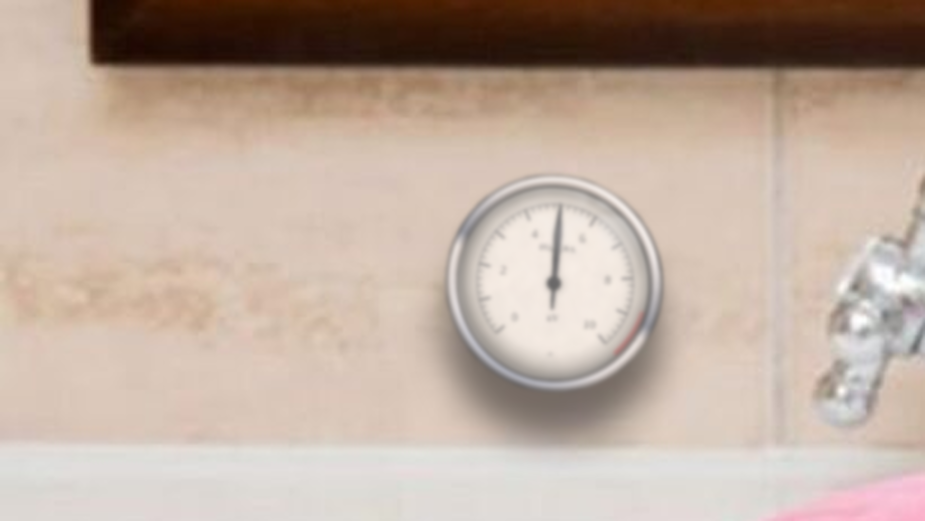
kV 5
